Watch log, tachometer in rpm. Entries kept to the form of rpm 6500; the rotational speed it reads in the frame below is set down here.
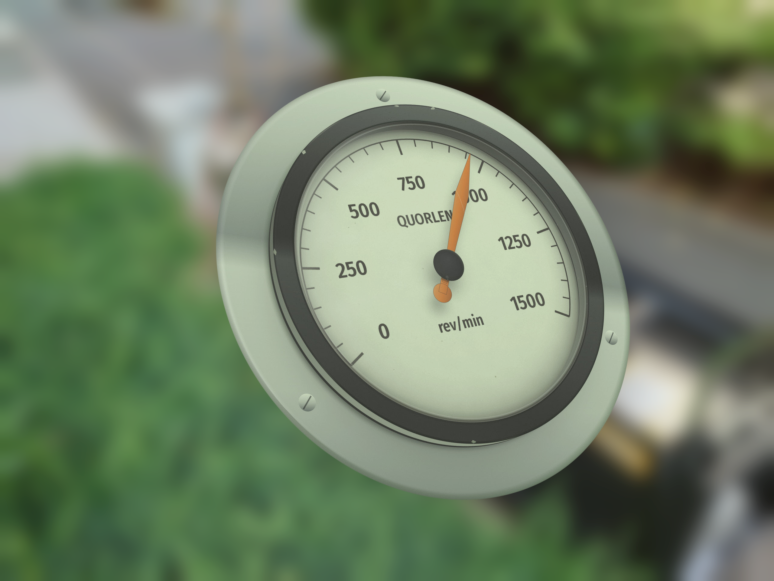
rpm 950
